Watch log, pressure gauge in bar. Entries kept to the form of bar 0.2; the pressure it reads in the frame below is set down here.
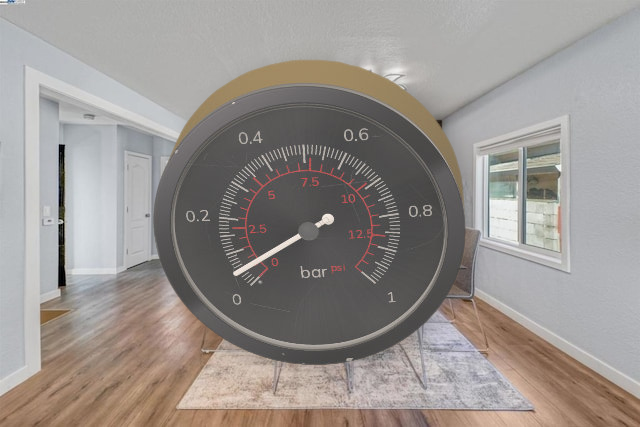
bar 0.05
